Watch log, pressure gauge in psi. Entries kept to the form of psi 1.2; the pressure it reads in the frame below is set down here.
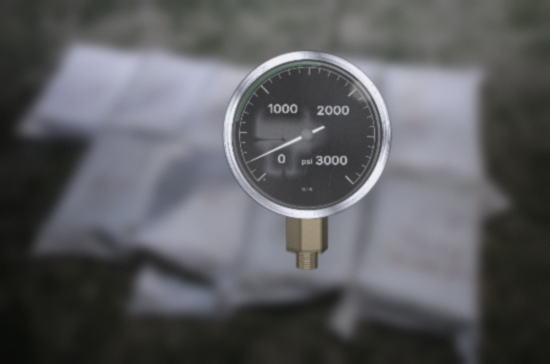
psi 200
